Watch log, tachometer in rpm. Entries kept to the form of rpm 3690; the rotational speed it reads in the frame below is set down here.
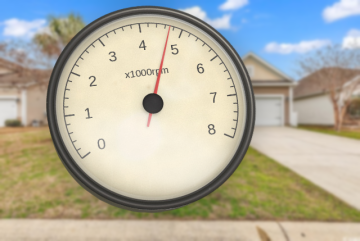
rpm 4700
